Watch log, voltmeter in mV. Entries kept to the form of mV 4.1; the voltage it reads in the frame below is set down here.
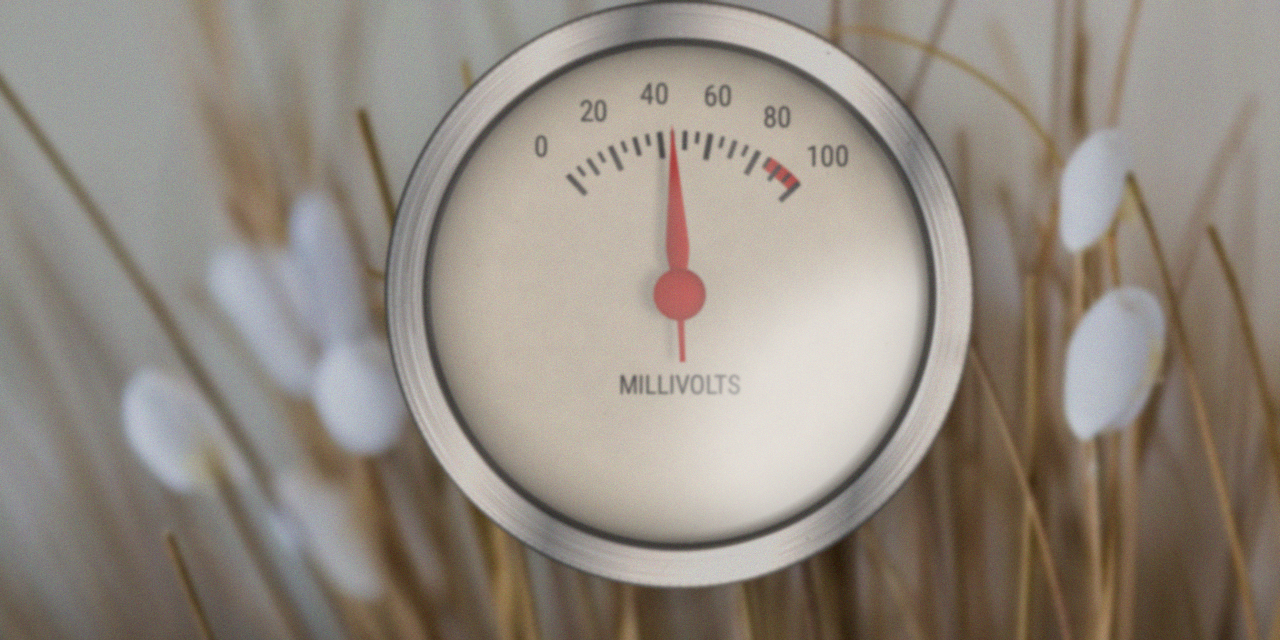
mV 45
